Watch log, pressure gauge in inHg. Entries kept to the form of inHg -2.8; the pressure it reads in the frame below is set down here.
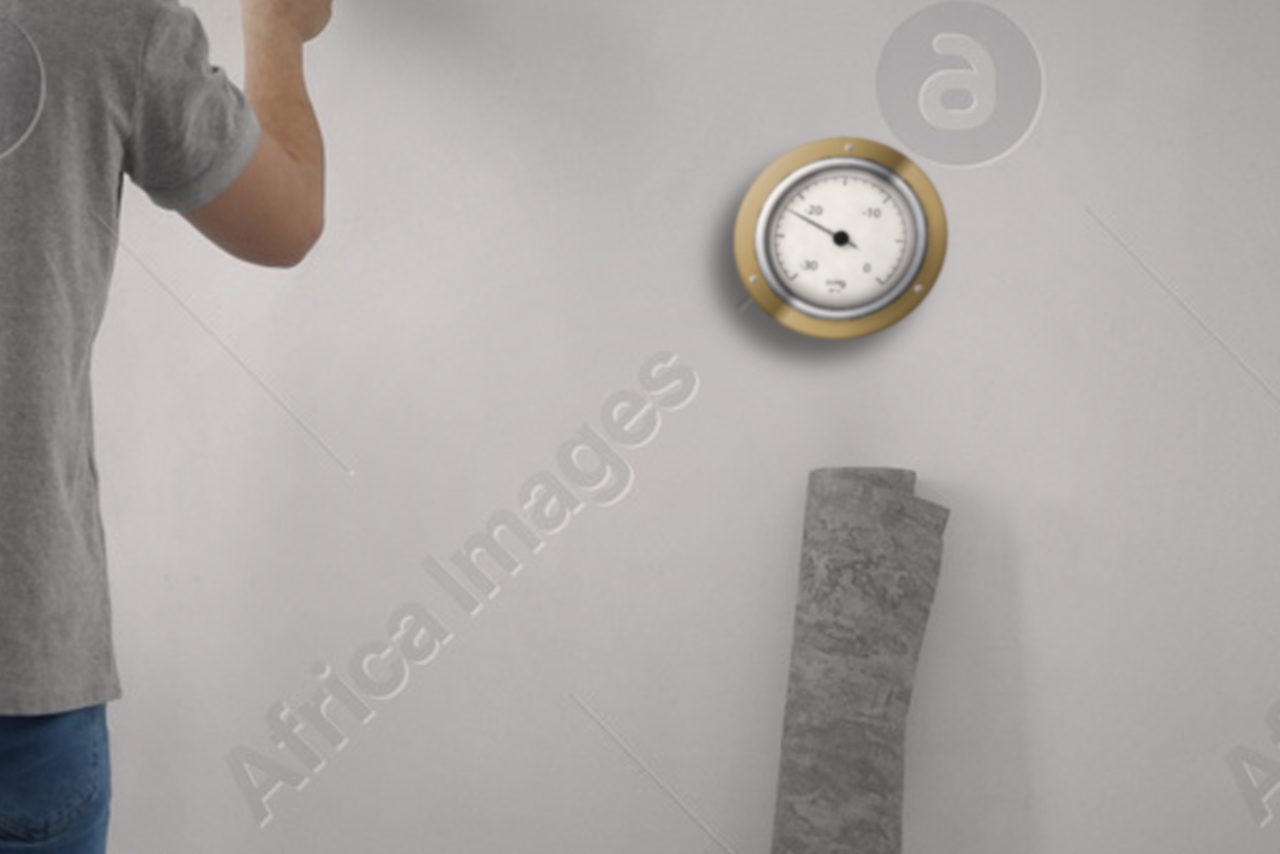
inHg -22
